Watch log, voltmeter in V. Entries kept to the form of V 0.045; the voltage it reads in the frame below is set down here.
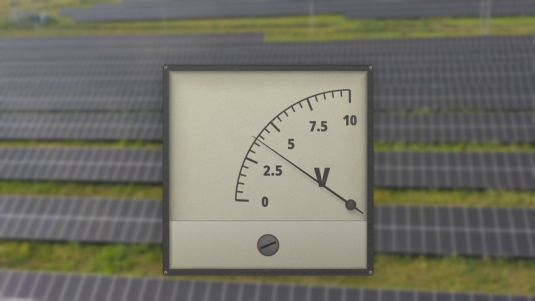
V 3.75
